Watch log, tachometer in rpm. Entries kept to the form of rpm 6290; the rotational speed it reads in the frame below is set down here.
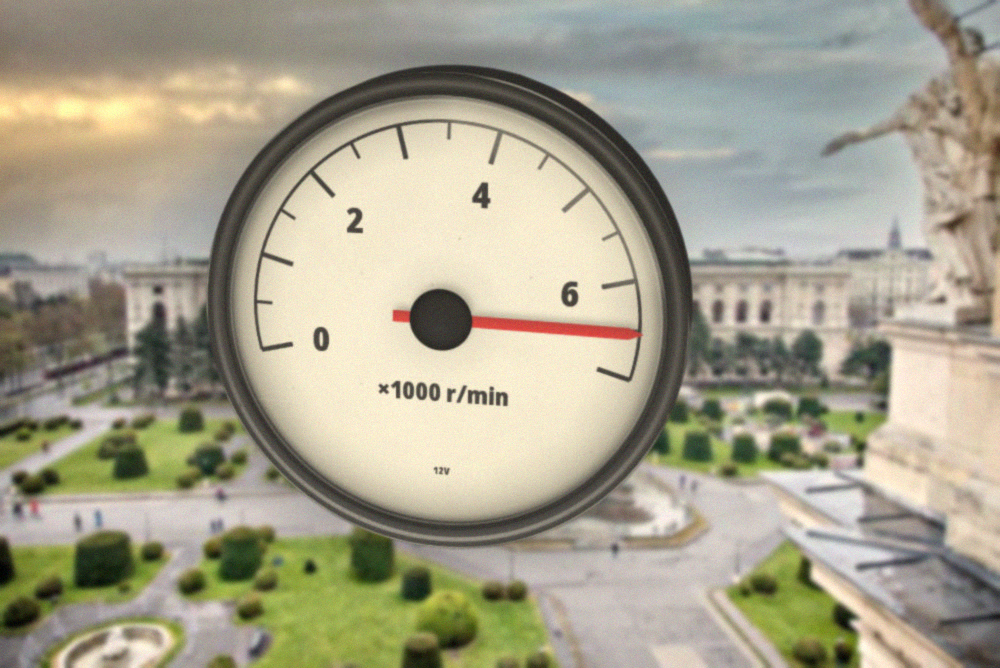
rpm 6500
